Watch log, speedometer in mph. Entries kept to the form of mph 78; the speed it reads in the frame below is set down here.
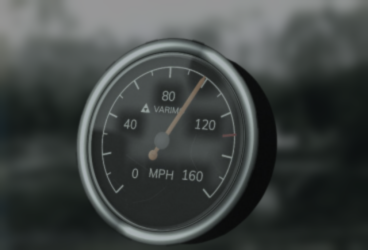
mph 100
